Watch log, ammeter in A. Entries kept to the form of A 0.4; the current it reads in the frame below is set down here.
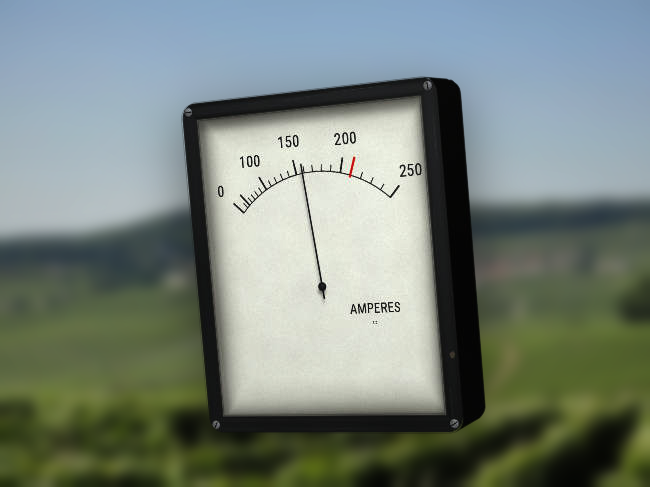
A 160
